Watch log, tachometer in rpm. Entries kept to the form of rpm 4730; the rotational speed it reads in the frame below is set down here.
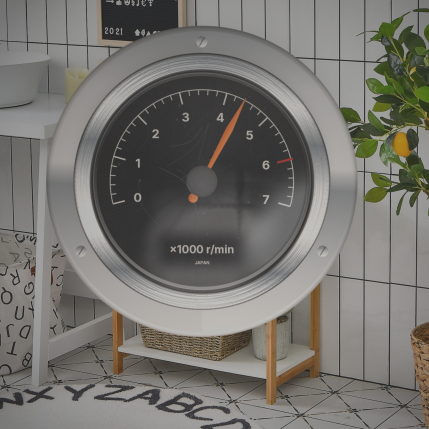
rpm 4400
